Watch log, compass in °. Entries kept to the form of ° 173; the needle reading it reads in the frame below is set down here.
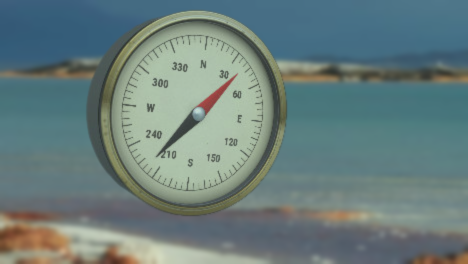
° 40
